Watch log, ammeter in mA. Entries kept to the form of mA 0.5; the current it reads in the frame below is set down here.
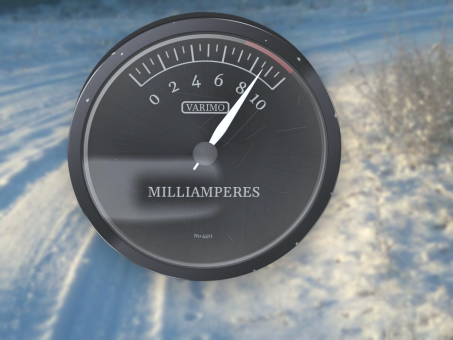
mA 8.5
